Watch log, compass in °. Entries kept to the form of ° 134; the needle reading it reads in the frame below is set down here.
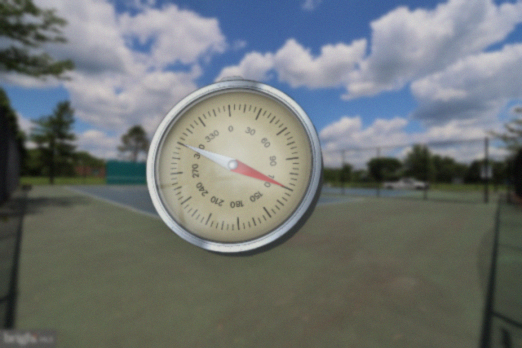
° 120
